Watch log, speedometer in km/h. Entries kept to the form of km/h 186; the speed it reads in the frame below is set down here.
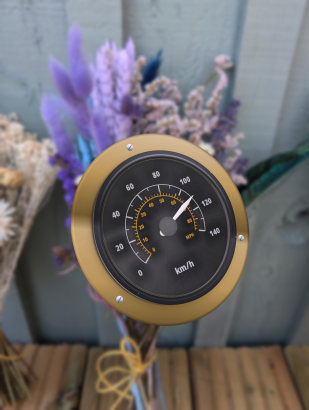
km/h 110
